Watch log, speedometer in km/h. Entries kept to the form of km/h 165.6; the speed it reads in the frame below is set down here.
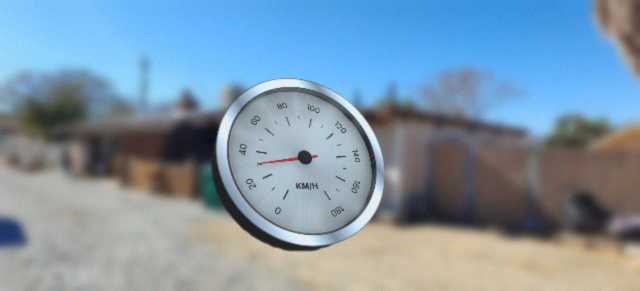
km/h 30
